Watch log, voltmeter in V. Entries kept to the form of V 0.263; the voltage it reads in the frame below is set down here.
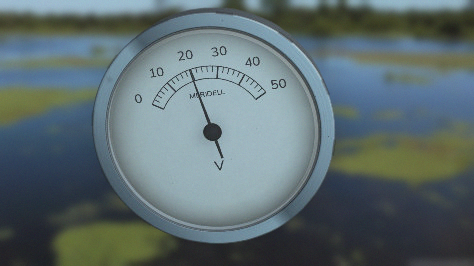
V 20
